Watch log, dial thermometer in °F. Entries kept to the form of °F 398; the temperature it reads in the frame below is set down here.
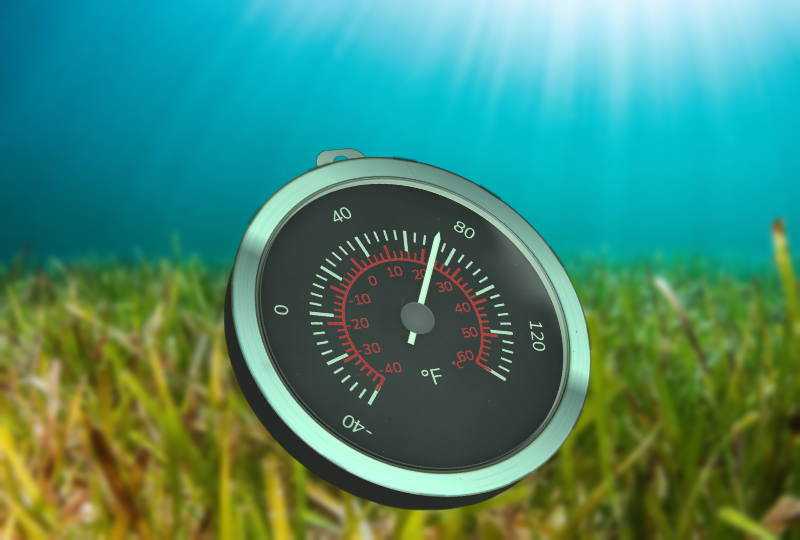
°F 72
